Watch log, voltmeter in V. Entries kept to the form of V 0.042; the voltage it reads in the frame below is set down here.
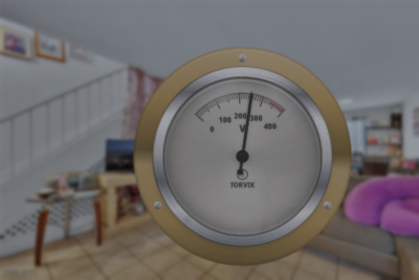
V 250
